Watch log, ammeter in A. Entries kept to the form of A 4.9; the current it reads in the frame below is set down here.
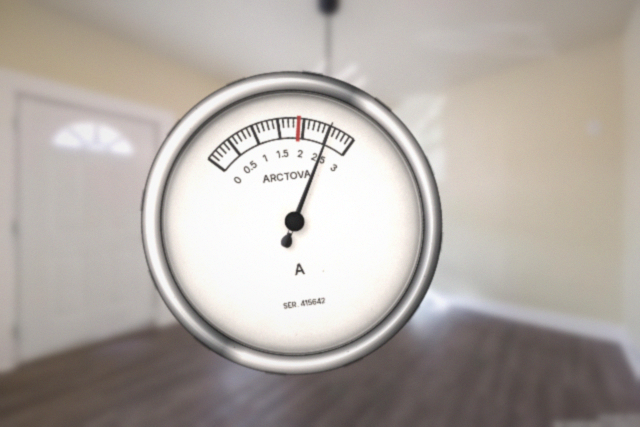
A 2.5
